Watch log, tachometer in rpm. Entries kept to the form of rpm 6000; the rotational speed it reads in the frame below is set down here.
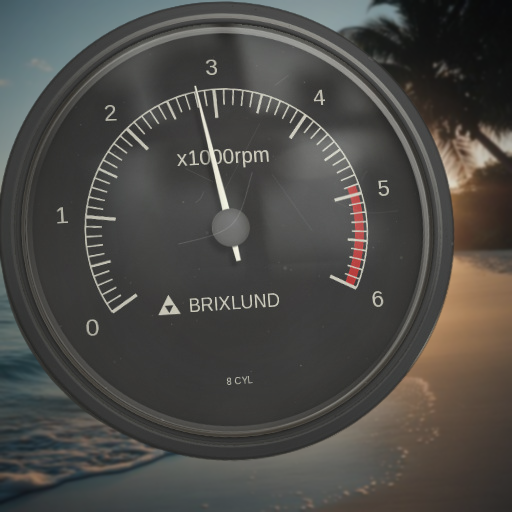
rpm 2800
